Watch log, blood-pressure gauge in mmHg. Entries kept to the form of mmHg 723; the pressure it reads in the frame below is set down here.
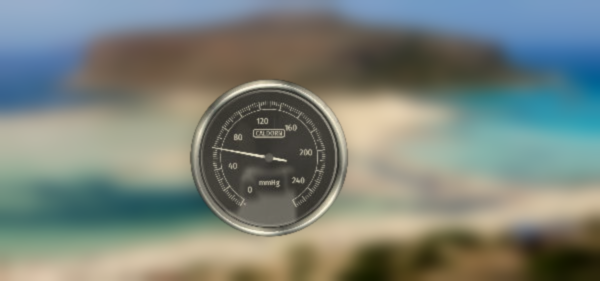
mmHg 60
